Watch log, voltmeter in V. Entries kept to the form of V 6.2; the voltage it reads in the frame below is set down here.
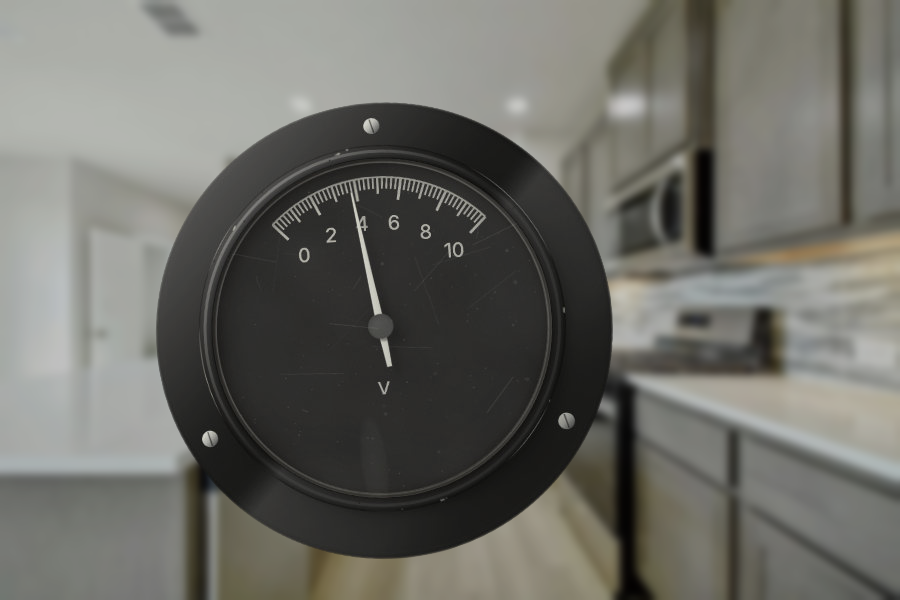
V 3.8
